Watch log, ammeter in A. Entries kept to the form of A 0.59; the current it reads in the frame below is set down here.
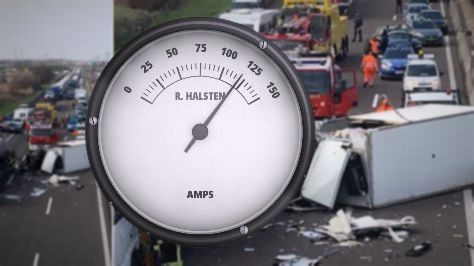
A 120
